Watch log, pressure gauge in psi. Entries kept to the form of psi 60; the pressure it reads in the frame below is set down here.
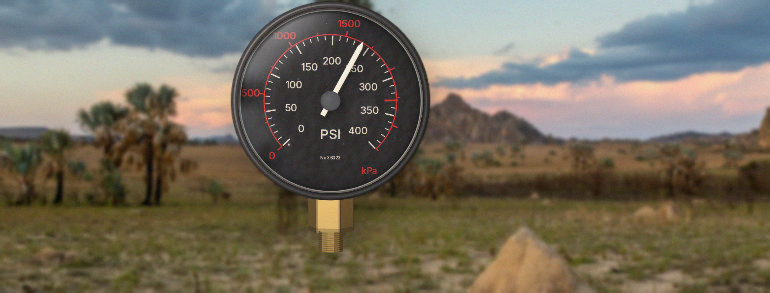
psi 240
